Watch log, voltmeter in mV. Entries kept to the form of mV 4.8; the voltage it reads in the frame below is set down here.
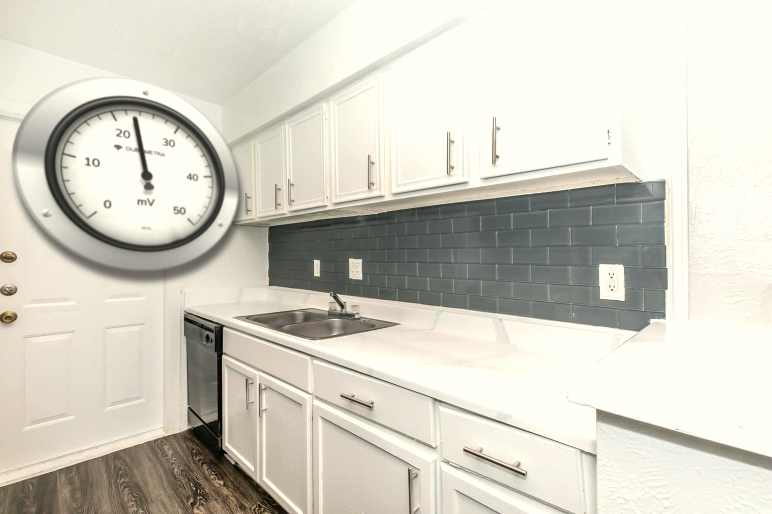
mV 23
